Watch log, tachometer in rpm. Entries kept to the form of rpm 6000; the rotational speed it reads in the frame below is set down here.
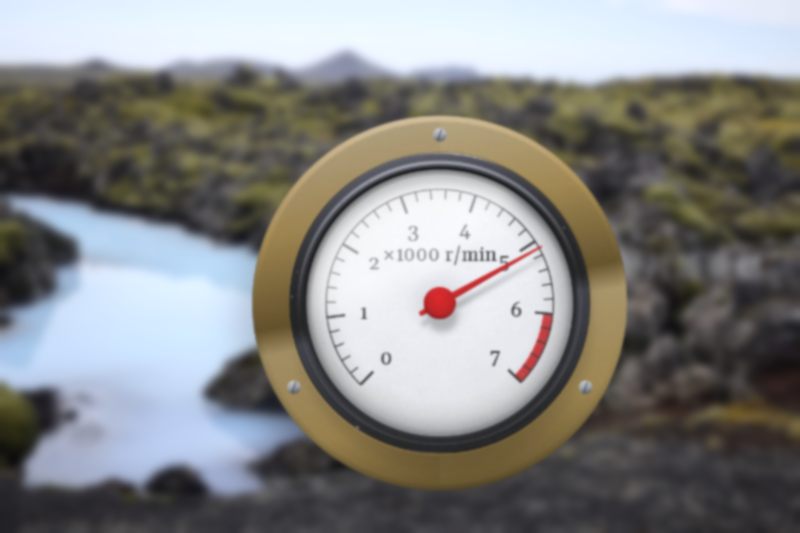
rpm 5100
